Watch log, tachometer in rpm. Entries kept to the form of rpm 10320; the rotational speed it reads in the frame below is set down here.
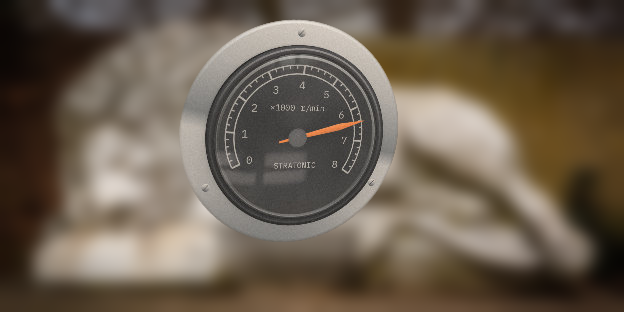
rpm 6400
